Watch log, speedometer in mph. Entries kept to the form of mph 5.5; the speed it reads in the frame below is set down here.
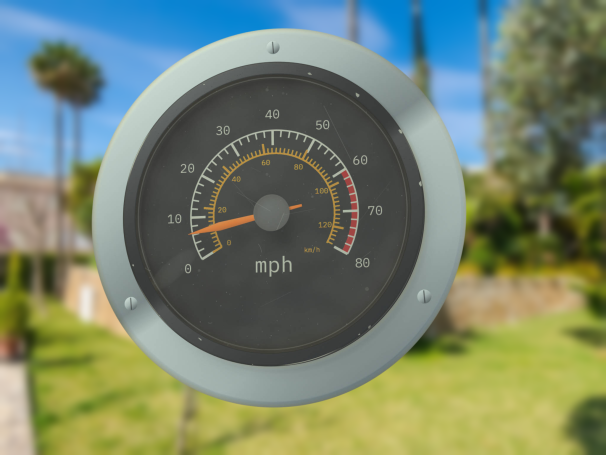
mph 6
